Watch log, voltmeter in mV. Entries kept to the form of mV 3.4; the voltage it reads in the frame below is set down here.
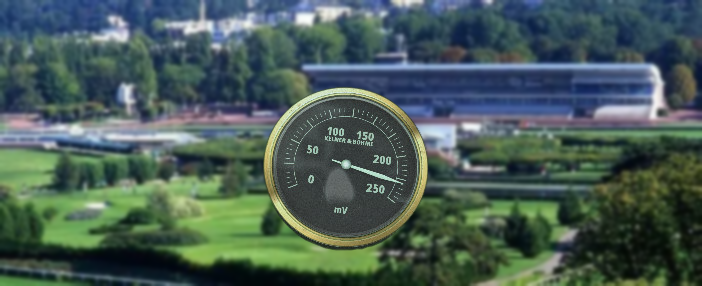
mV 230
